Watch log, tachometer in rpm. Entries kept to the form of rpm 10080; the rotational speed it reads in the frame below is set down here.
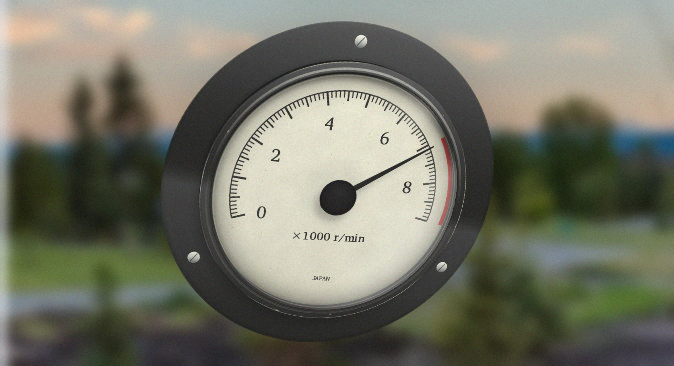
rpm 7000
